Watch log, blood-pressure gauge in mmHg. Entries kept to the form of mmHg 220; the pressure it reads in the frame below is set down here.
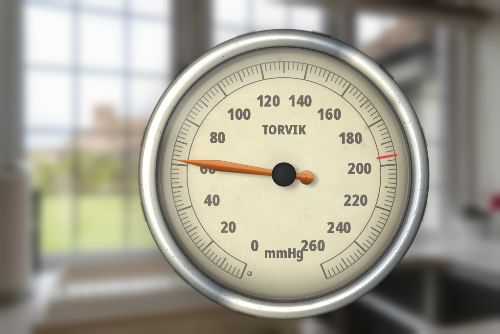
mmHg 62
